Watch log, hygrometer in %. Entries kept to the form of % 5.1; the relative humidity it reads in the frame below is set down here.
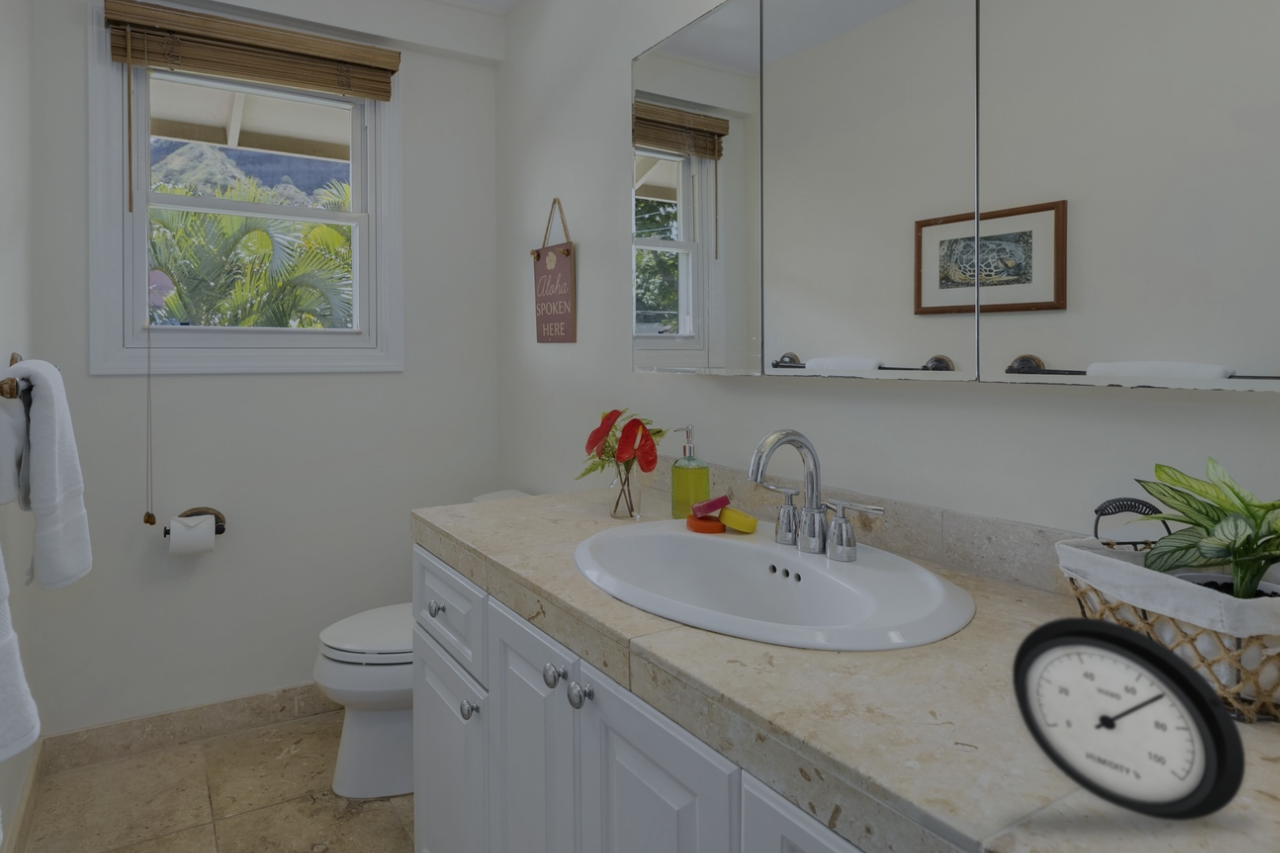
% 68
